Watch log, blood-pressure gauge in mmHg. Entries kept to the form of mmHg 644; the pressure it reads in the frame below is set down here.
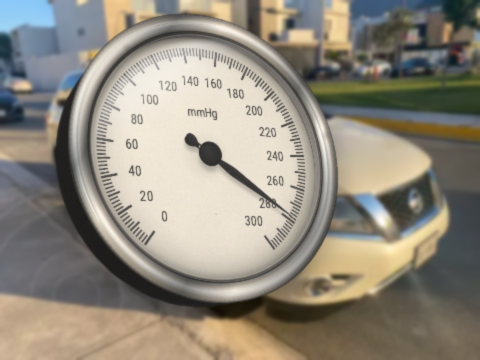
mmHg 280
